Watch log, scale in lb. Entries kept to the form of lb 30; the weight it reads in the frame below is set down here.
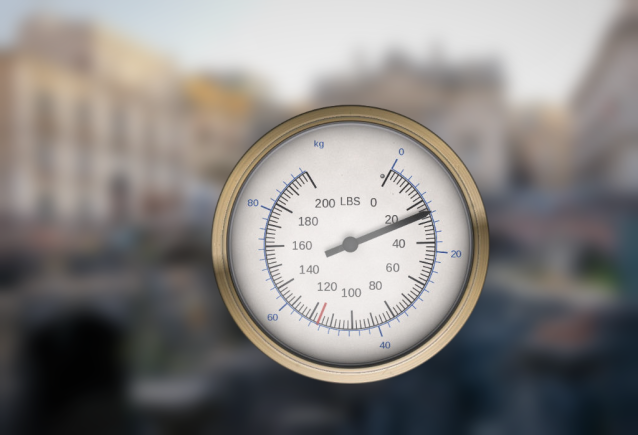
lb 26
